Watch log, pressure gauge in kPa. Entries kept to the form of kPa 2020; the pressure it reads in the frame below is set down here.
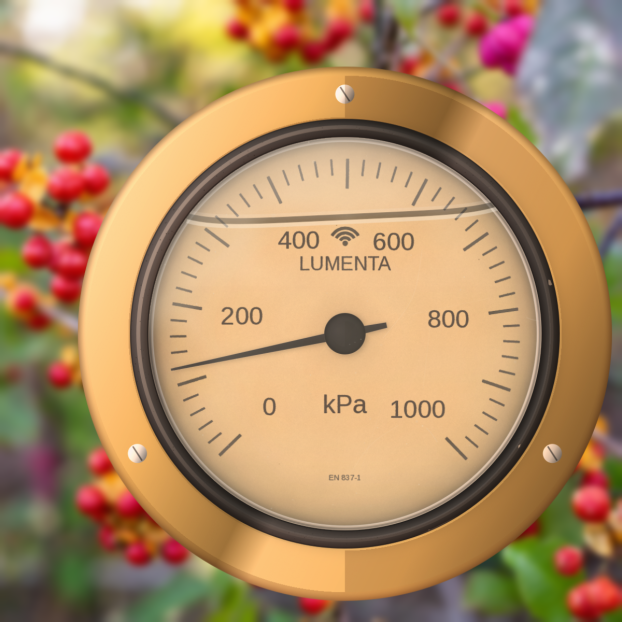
kPa 120
